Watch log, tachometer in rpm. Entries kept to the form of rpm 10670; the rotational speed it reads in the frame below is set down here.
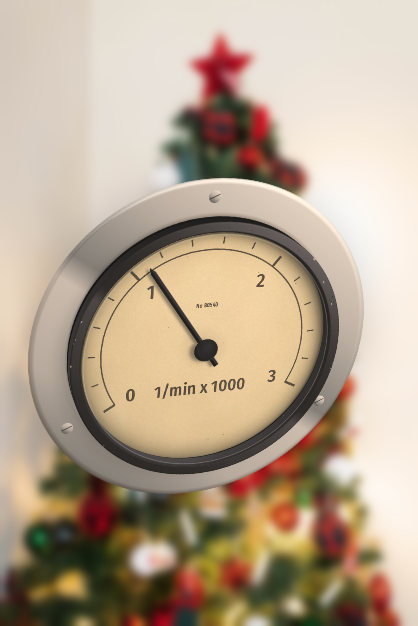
rpm 1100
